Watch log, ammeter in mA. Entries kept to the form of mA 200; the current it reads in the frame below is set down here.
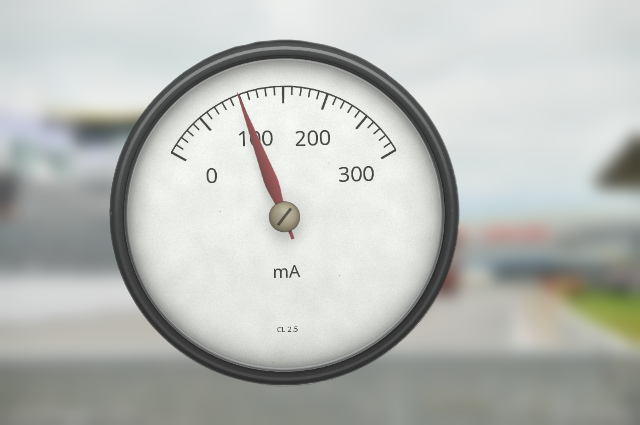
mA 100
